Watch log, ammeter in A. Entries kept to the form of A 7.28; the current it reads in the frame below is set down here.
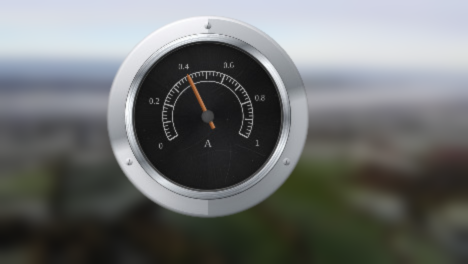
A 0.4
